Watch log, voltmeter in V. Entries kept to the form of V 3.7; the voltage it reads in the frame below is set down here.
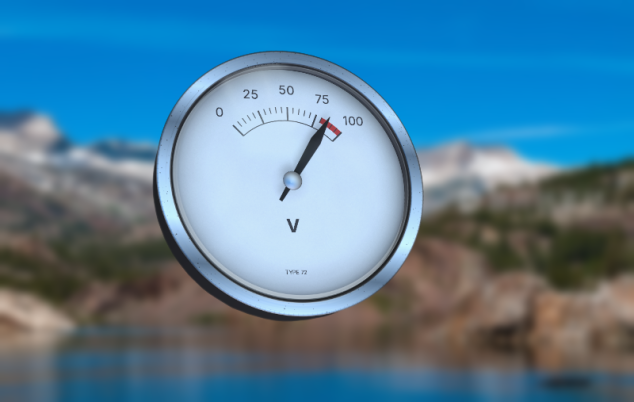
V 85
